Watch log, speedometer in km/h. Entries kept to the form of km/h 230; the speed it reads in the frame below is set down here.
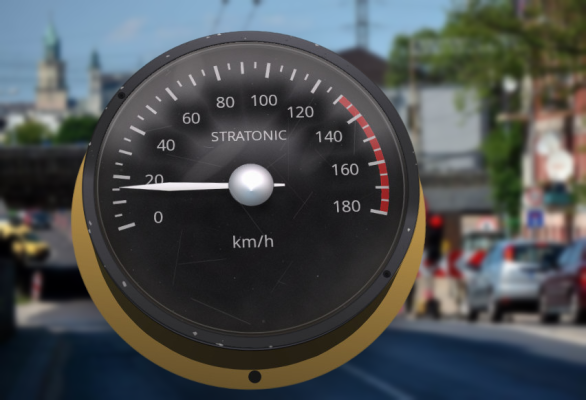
km/h 15
